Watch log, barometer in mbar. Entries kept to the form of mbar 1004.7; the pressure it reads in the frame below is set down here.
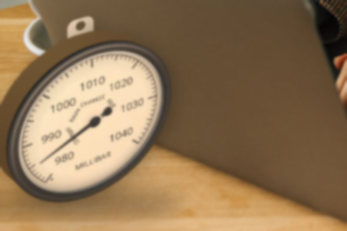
mbar 985
